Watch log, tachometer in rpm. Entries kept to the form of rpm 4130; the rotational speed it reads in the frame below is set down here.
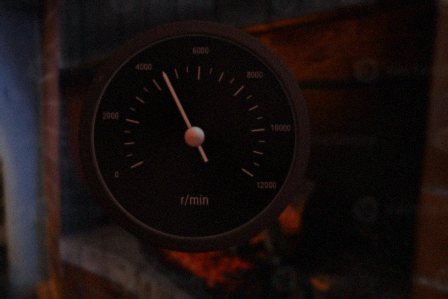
rpm 4500
